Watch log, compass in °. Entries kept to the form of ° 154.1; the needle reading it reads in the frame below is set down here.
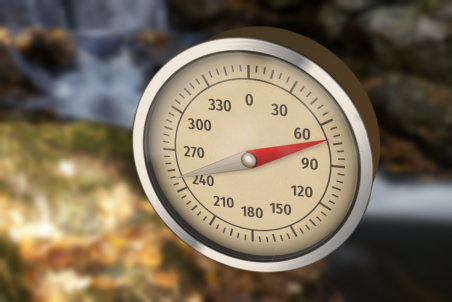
° 70
